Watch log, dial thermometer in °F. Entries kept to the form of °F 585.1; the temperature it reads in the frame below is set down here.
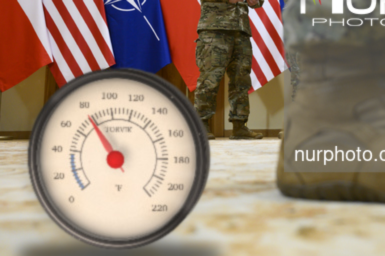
°F 80
